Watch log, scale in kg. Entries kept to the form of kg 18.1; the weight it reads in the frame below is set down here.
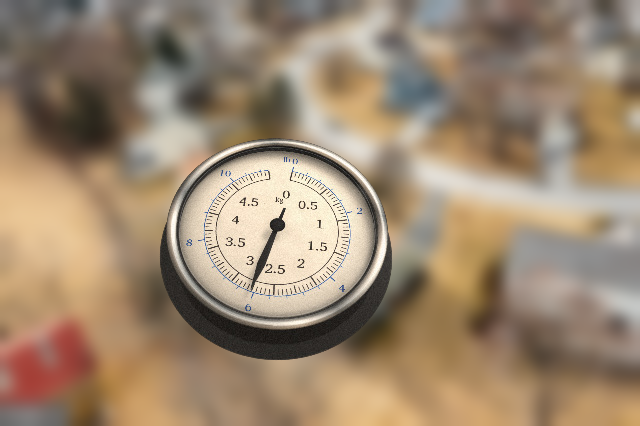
kg 2.75
